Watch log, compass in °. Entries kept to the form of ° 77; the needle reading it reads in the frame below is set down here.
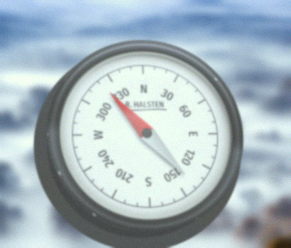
° 320
